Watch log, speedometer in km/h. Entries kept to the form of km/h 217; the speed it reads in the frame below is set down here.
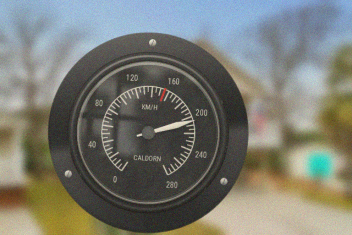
km/h 205
